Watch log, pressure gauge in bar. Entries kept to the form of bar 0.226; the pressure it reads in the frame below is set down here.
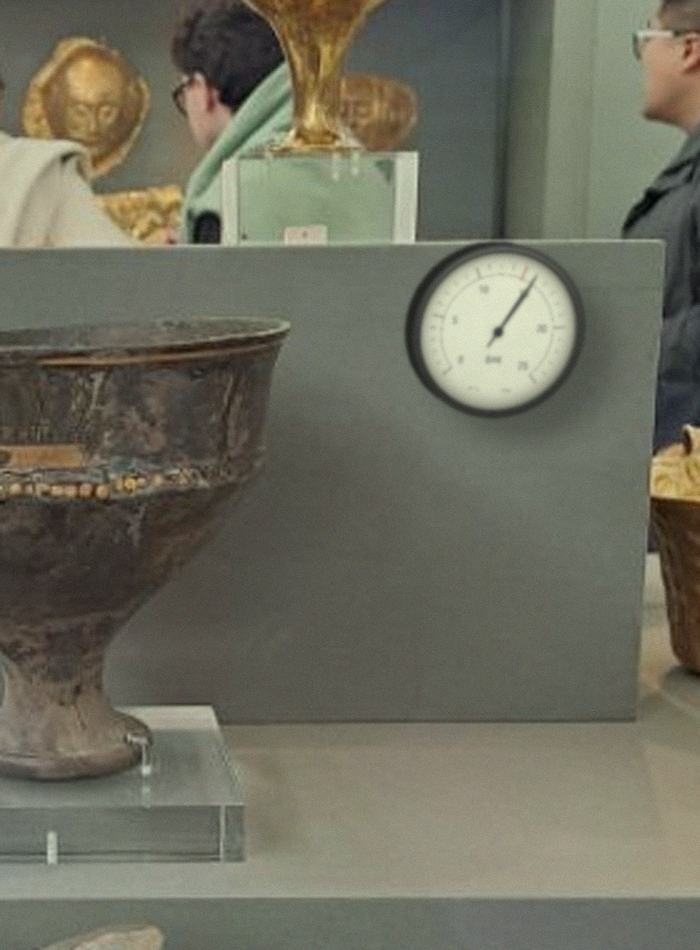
bar 15
